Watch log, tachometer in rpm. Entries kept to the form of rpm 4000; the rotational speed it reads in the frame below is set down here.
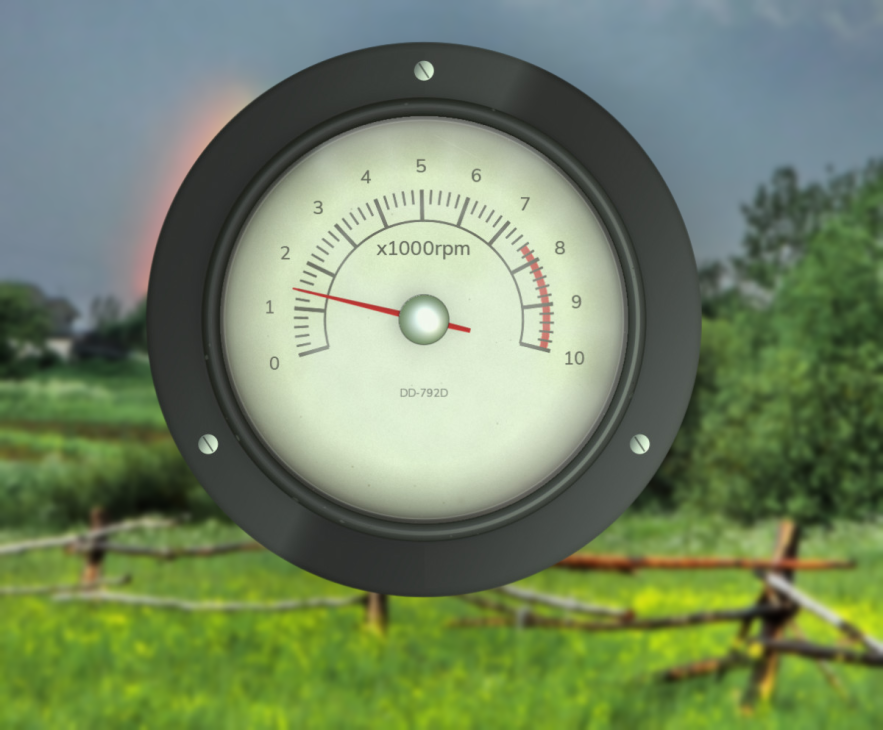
rpm 1400
